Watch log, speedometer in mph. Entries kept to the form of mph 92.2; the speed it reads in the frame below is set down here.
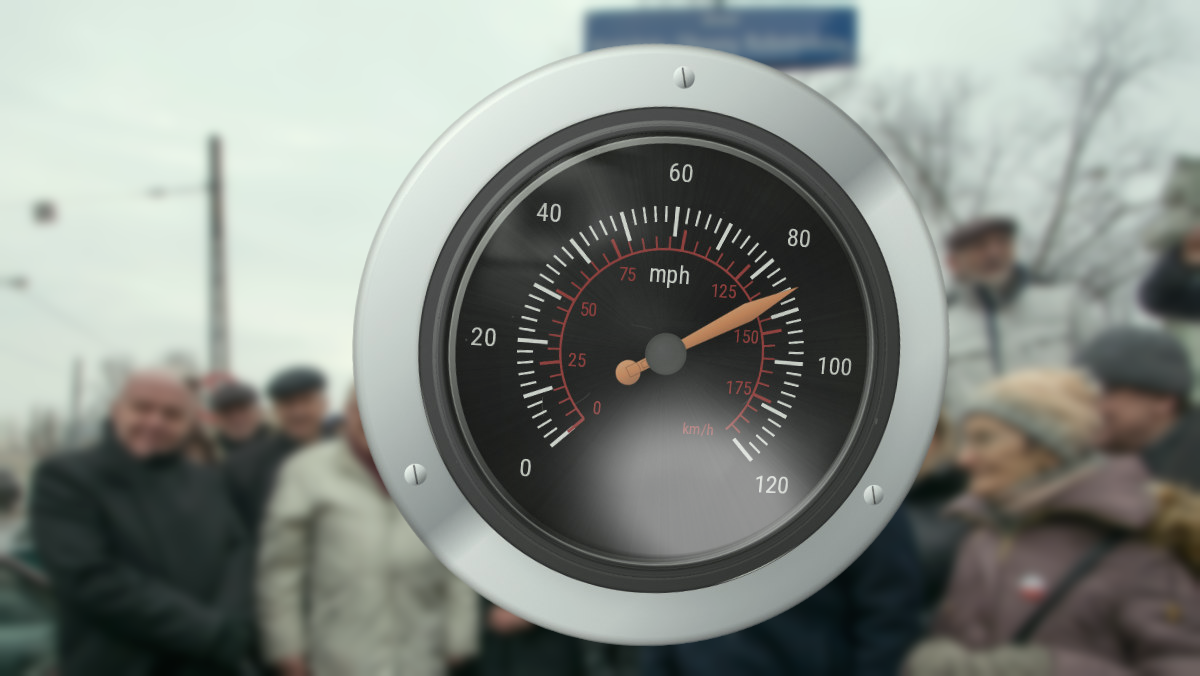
mph 86
